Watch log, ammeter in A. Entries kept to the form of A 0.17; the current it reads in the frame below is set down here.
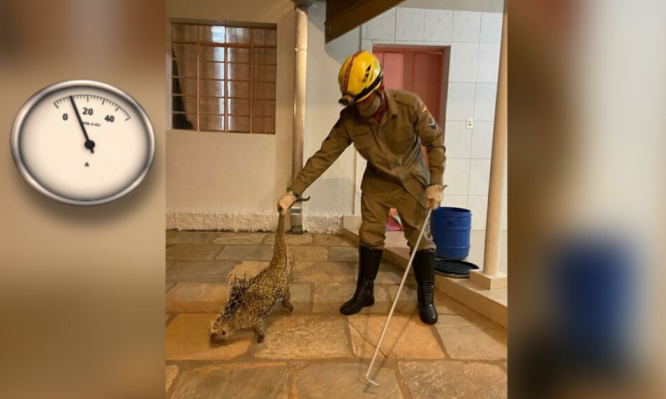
A 10
